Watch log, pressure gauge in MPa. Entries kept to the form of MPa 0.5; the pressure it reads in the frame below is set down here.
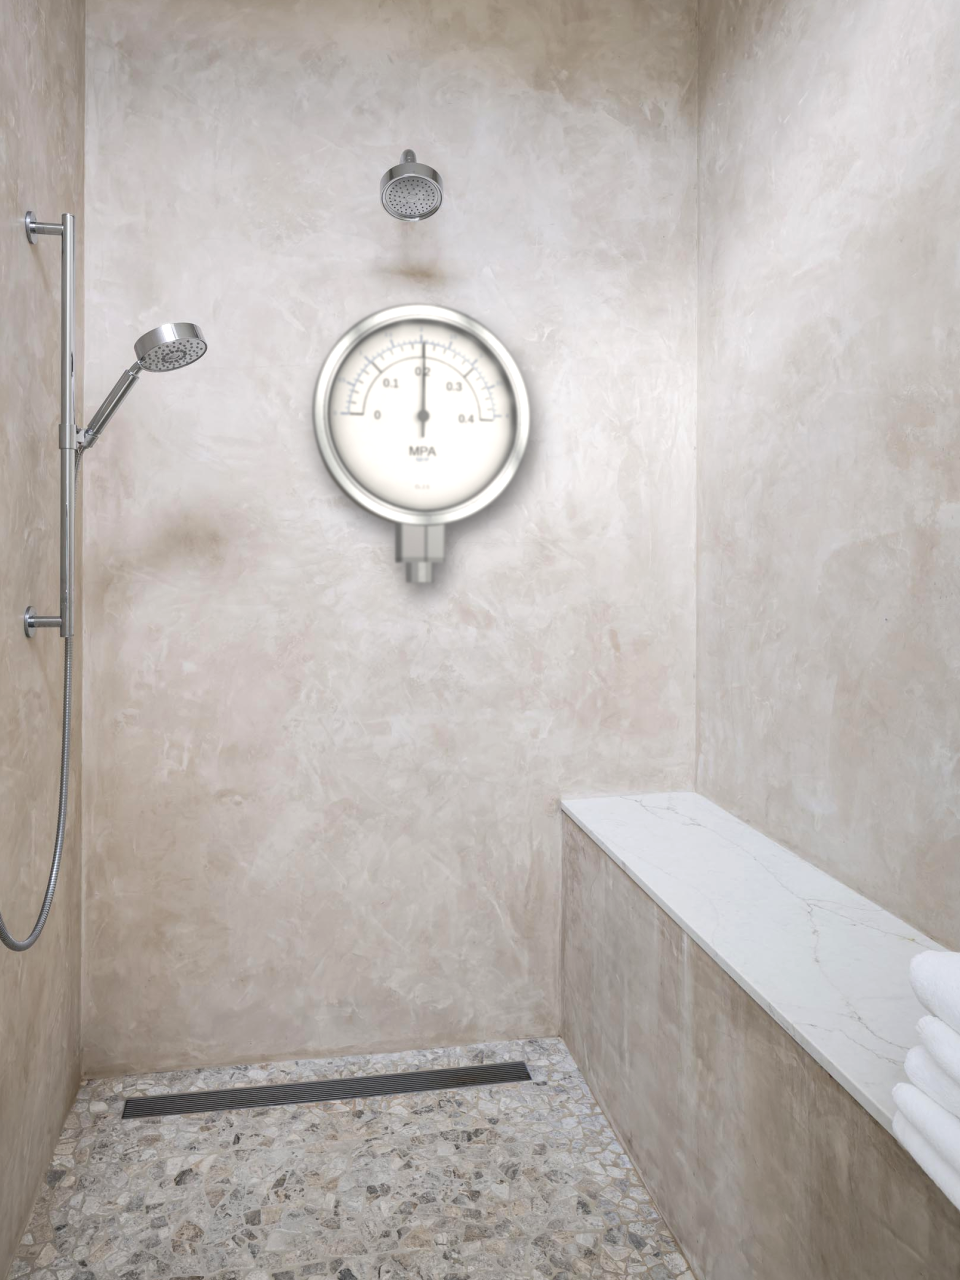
MPa 0.2
